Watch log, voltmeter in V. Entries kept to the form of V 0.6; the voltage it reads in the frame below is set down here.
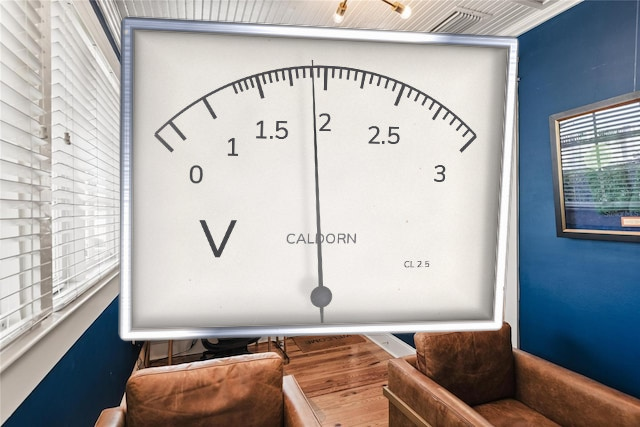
V 1.9
